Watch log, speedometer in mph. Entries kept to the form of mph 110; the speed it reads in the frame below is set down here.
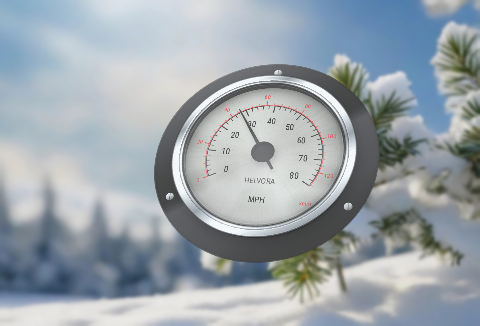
mph 28
